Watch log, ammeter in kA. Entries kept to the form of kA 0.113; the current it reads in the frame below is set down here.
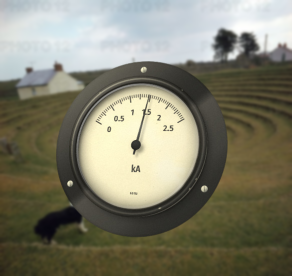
kA 1.5
